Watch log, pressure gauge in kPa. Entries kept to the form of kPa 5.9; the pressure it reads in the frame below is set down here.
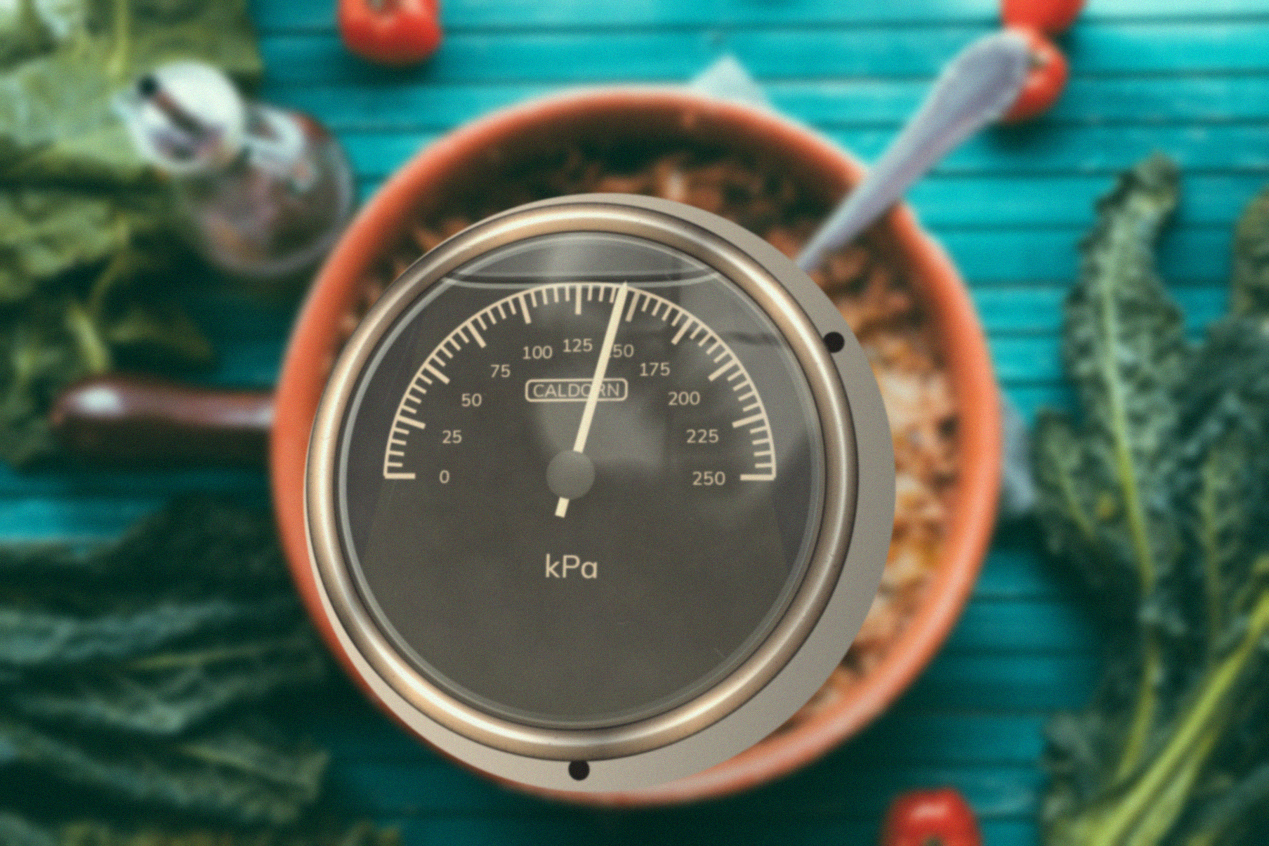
kPa 145
